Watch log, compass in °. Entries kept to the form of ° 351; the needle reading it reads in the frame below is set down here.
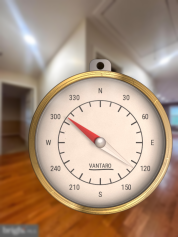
° 307.5
